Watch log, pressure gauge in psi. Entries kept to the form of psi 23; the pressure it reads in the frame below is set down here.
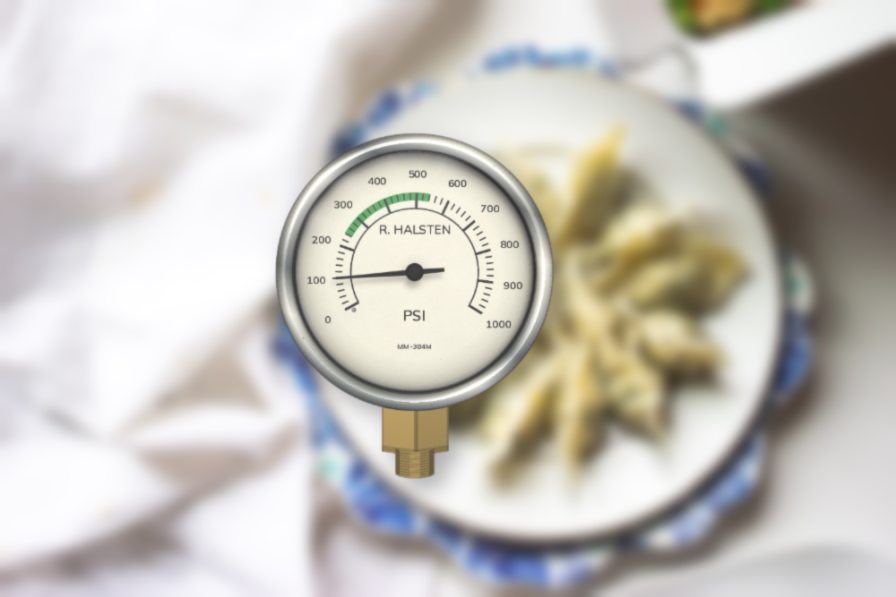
psi 100
